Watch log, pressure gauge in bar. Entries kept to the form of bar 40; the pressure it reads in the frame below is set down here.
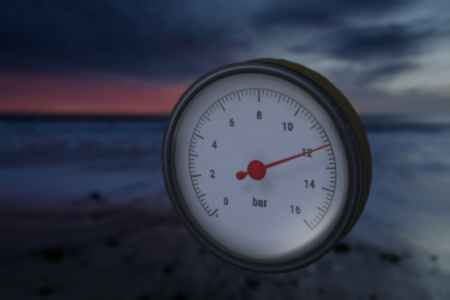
bar 12
